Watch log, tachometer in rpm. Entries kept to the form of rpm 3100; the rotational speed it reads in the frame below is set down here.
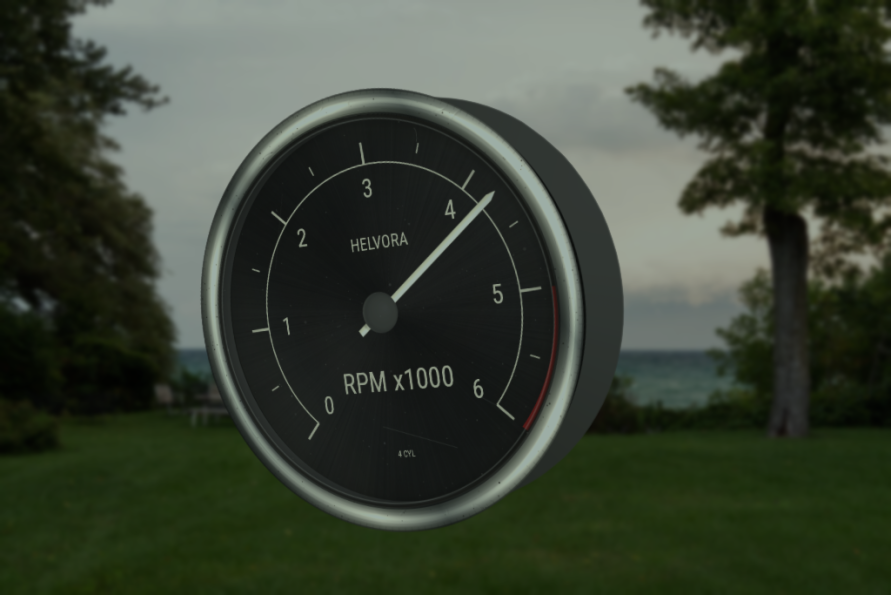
rpm 4250
